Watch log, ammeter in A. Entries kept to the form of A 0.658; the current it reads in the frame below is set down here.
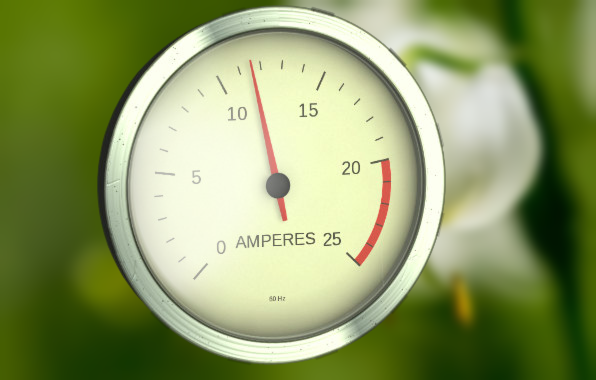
A 11.5
